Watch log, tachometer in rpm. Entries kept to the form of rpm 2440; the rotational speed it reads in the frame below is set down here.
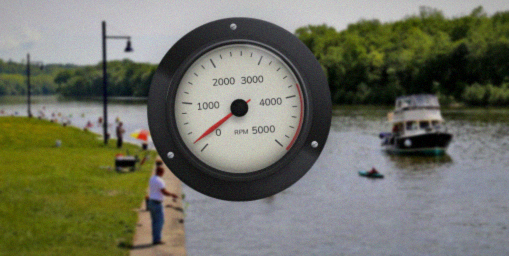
rpm 200
